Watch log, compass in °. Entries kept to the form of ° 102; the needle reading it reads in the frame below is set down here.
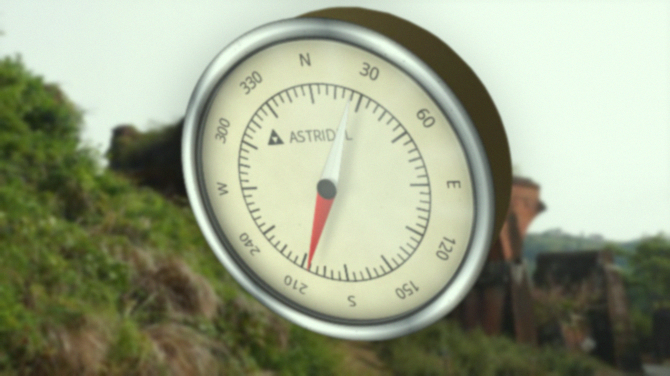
° 205
